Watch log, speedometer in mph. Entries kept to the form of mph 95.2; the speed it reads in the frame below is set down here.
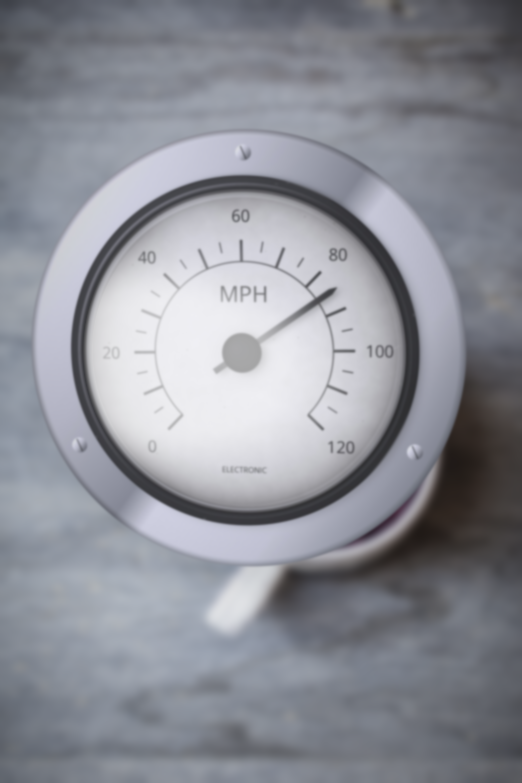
mph 85
